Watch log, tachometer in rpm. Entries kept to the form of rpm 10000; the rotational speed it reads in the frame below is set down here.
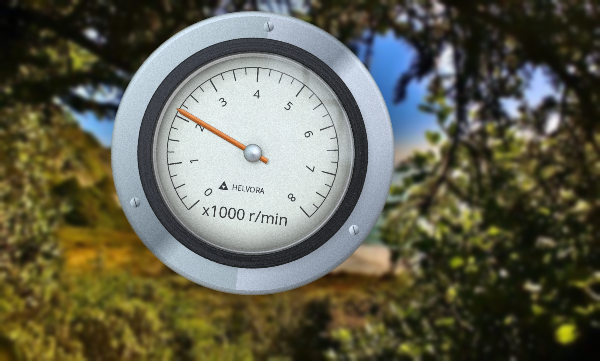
rpm 2125
